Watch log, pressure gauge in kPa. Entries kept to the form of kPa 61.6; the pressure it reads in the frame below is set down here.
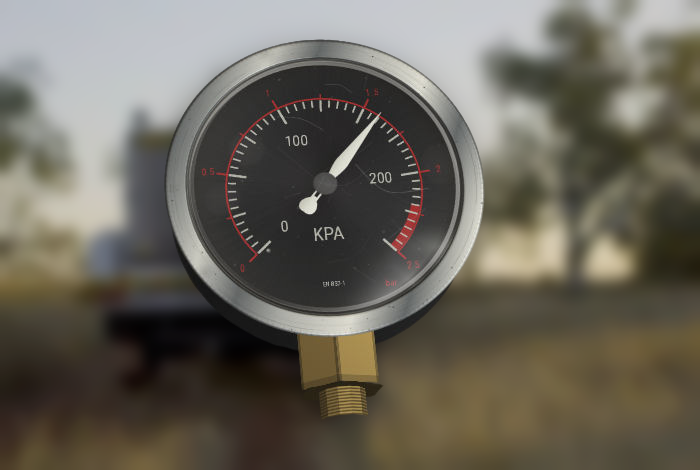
kPa 160
